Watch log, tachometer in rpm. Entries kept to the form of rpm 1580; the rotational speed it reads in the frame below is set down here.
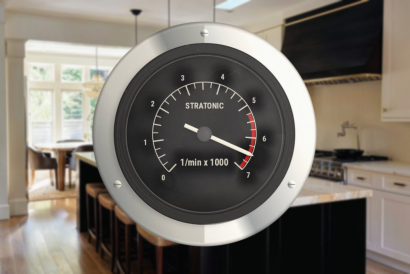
rpm 6500
